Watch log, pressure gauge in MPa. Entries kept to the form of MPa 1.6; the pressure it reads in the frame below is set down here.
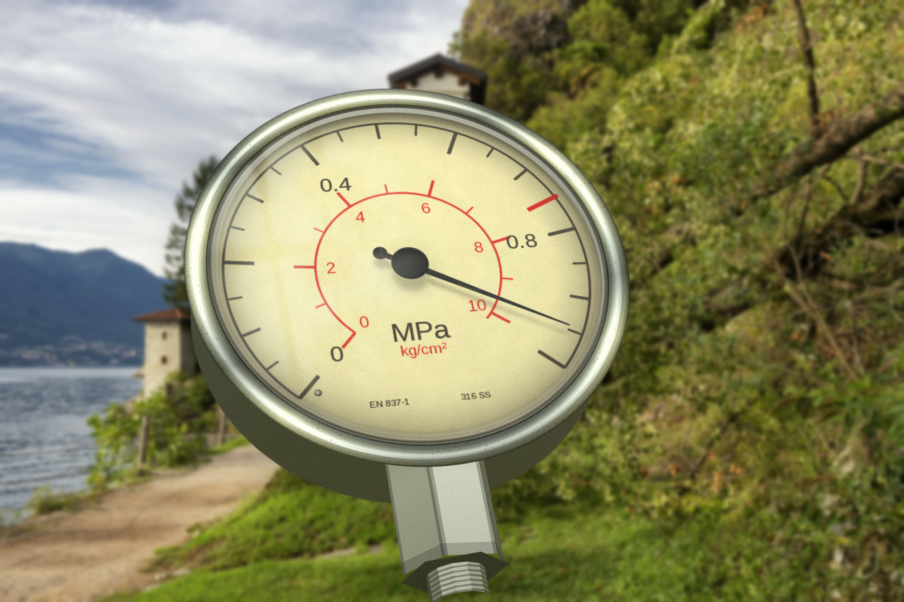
MPa 0.95
